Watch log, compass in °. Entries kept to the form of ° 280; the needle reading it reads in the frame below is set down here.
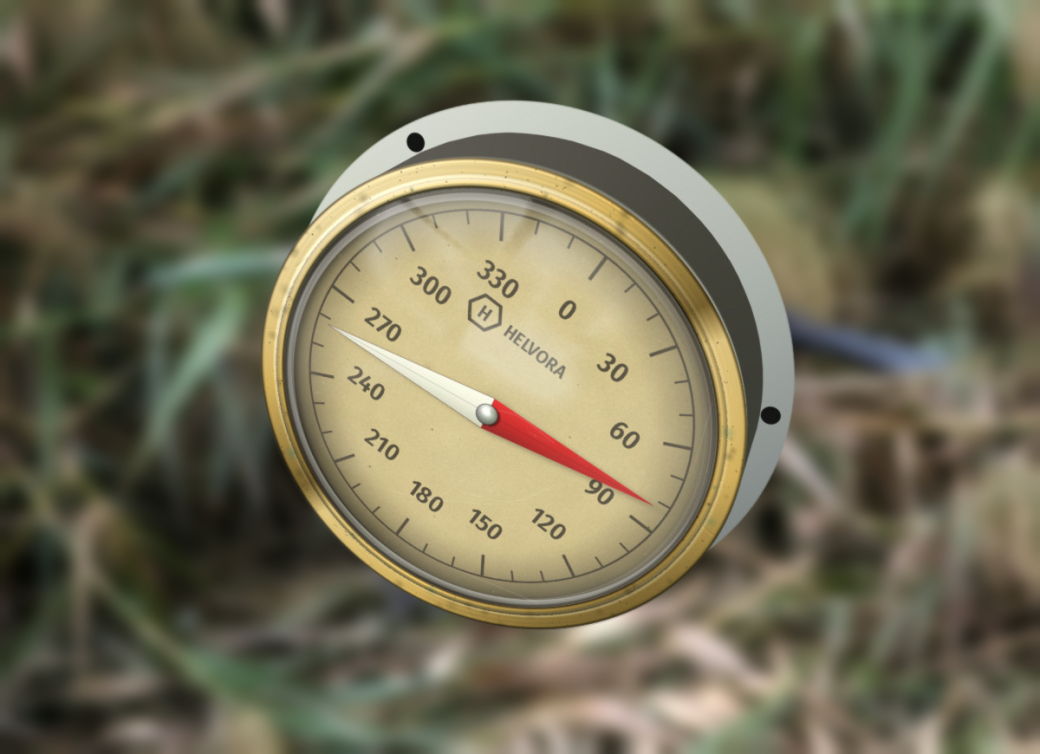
° 80
